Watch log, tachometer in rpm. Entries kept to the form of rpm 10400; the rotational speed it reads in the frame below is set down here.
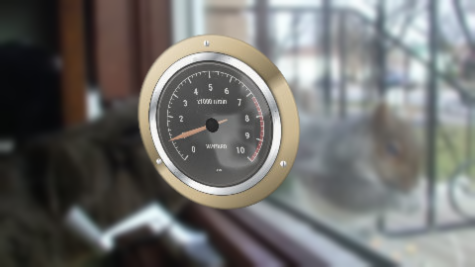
rpm 1000
